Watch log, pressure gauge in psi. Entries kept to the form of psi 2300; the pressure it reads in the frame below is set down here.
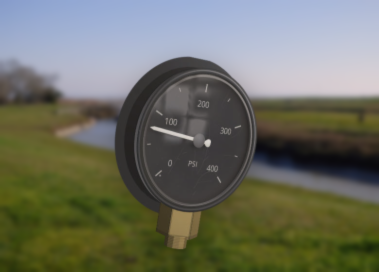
psi 75
